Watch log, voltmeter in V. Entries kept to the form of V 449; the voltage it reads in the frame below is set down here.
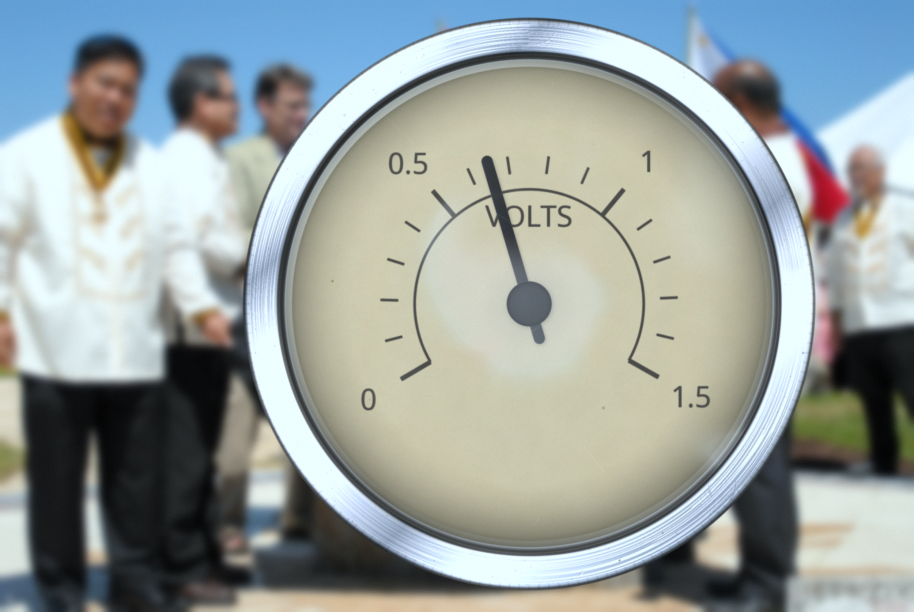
V 0.65
